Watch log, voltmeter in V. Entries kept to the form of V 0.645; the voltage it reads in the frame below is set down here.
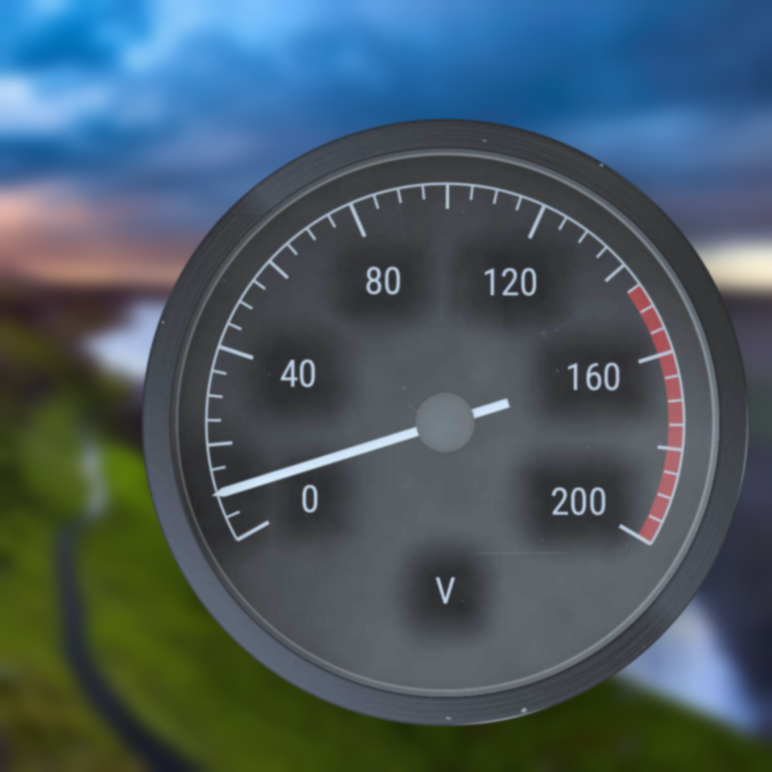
V 10
